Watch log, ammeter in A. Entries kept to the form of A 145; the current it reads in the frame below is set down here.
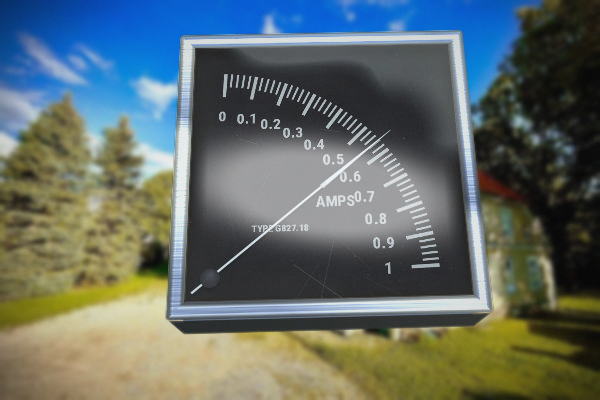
A 0.56
